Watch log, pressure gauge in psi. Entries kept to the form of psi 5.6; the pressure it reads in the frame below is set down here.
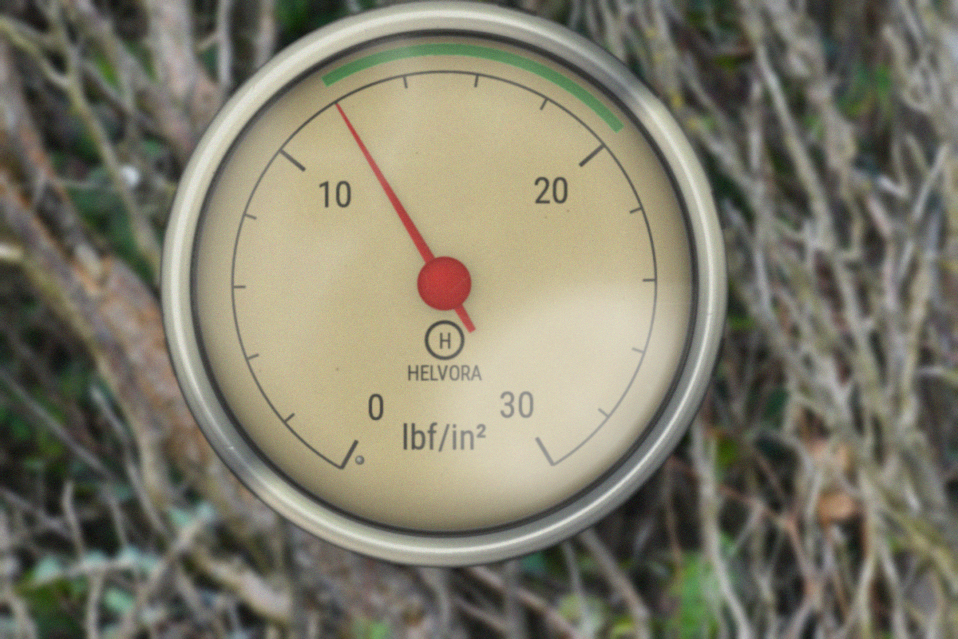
psi 12
